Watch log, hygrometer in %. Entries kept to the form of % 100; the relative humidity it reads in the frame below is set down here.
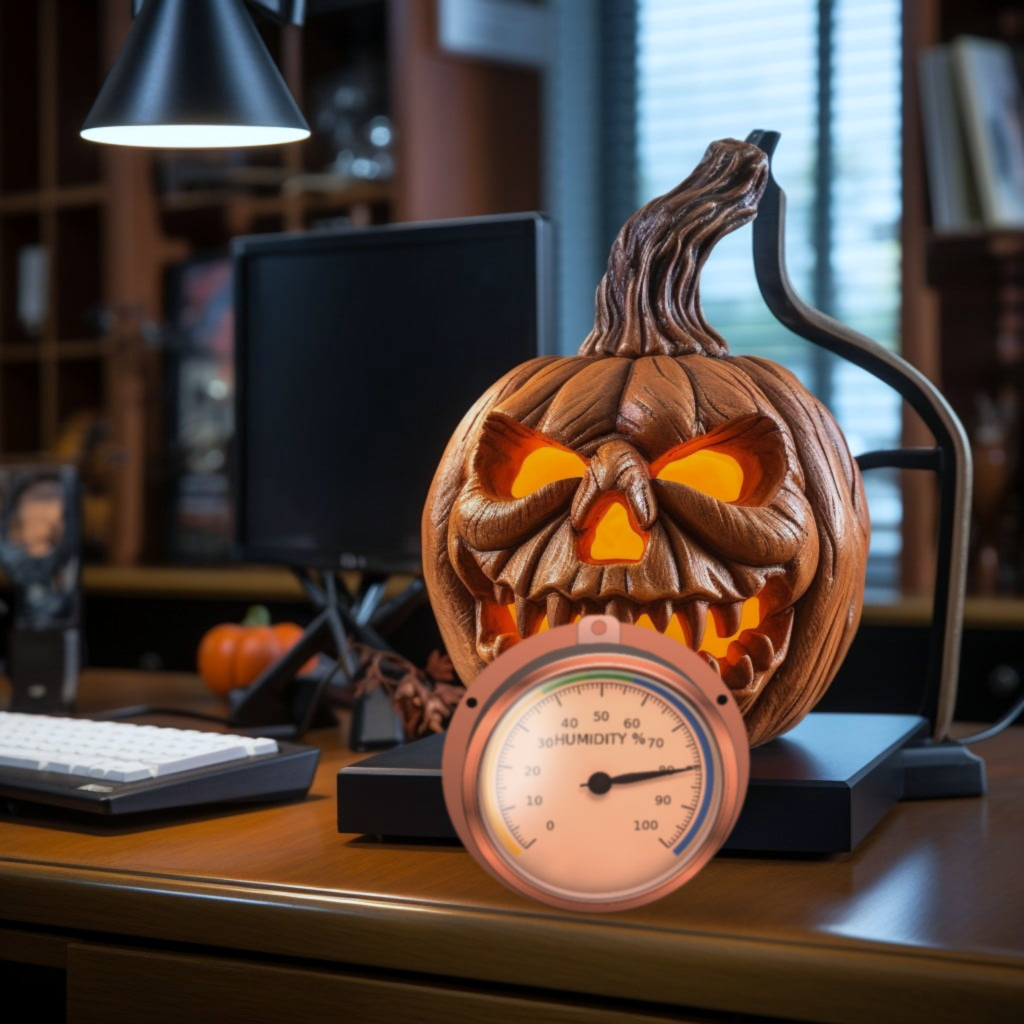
% 80
